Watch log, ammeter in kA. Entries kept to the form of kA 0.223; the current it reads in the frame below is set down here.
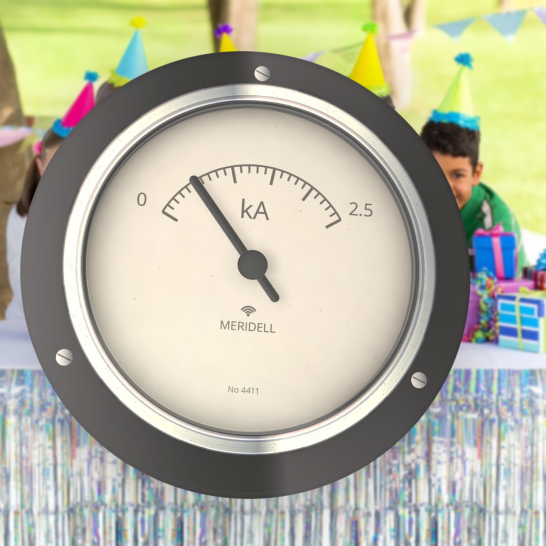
kA 0.5
